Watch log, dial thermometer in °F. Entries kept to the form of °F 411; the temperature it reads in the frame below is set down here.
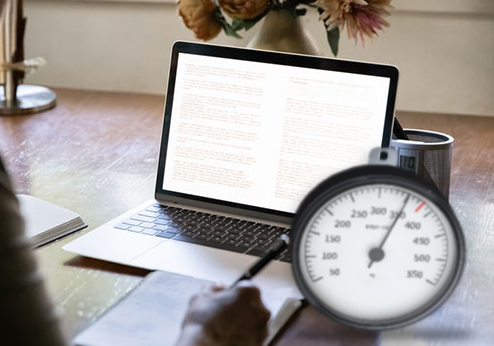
°F 350
